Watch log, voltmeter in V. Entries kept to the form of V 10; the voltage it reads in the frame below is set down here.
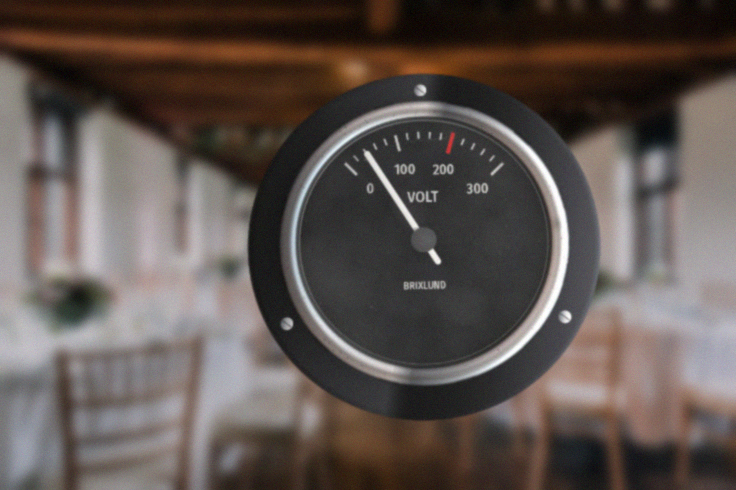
V 40
